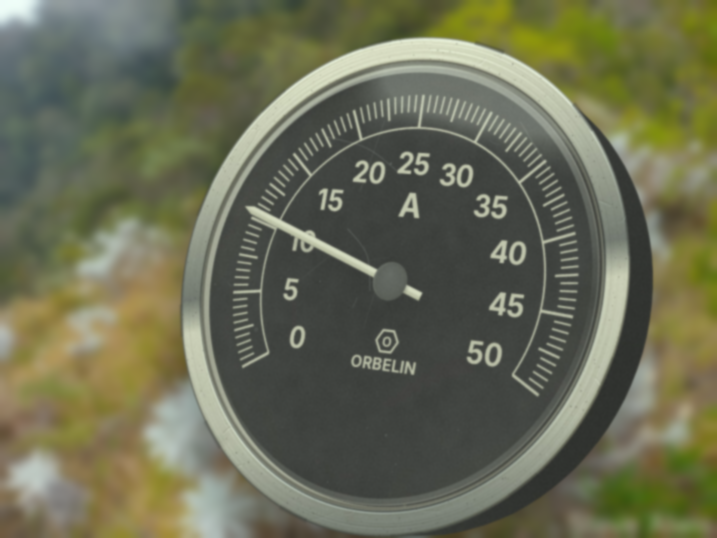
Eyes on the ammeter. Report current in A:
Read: 10.5 A
